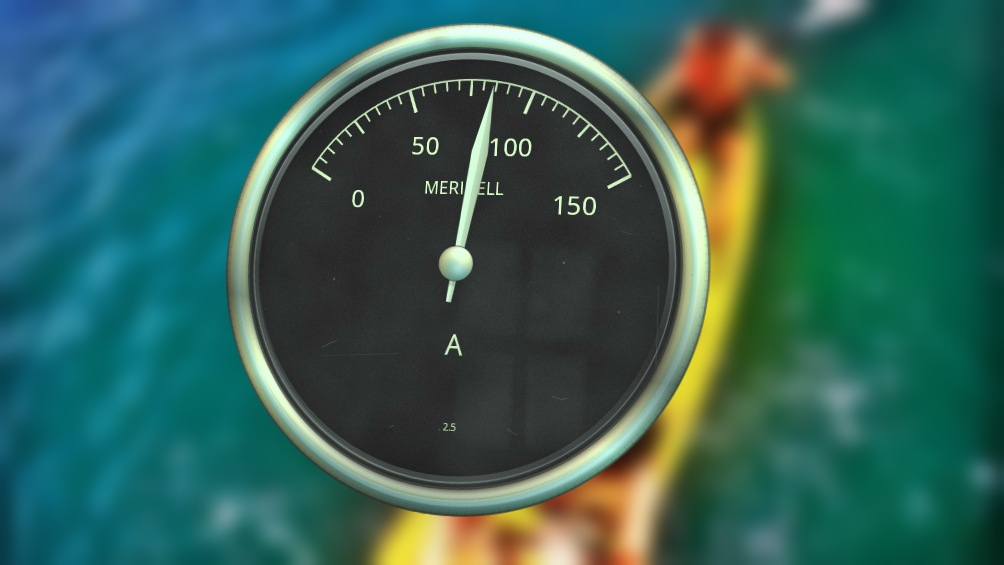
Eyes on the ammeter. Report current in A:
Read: 85 A
